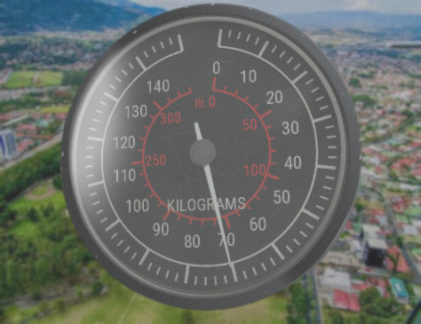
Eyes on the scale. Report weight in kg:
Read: 70 kg
